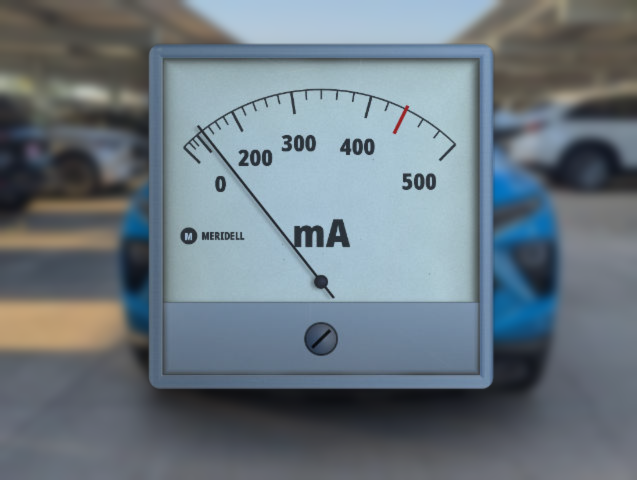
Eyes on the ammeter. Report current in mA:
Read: 120 mA
